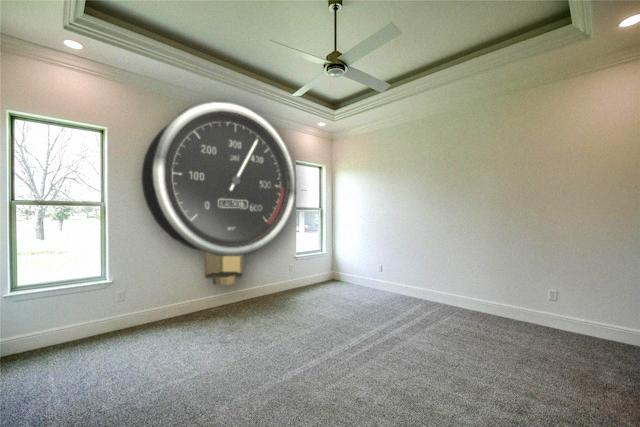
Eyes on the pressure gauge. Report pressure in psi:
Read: 360 psi
